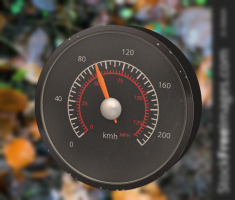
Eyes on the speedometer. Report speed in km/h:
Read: 90 km/h
